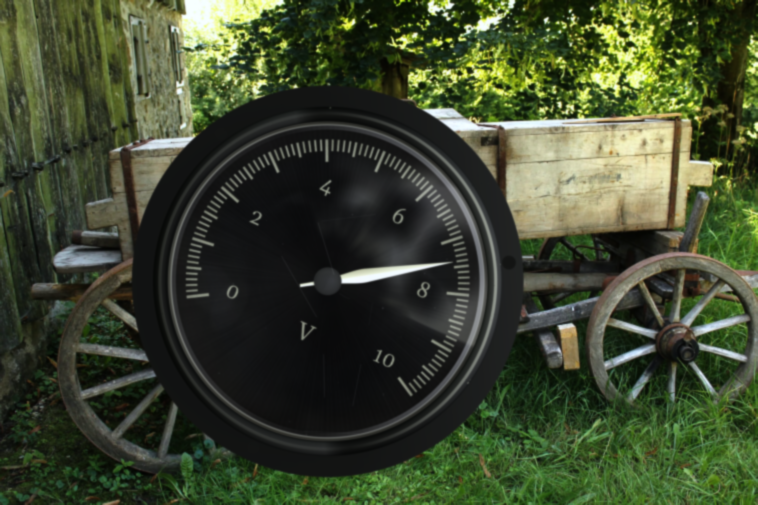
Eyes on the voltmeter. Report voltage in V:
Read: 7.4 V
